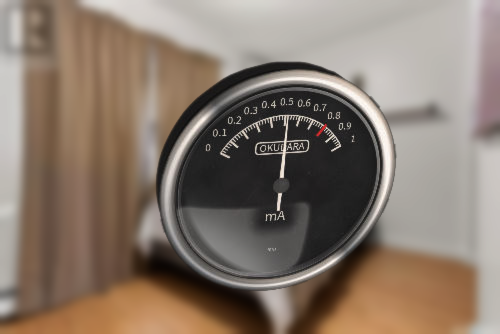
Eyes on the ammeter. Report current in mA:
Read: 0.5 mA
